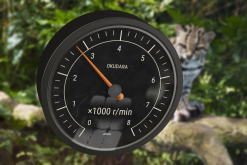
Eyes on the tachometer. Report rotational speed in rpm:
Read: 2800 rpm
